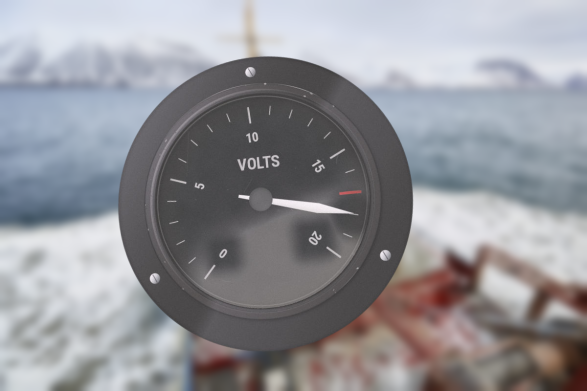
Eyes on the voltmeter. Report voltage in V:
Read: 18 V
